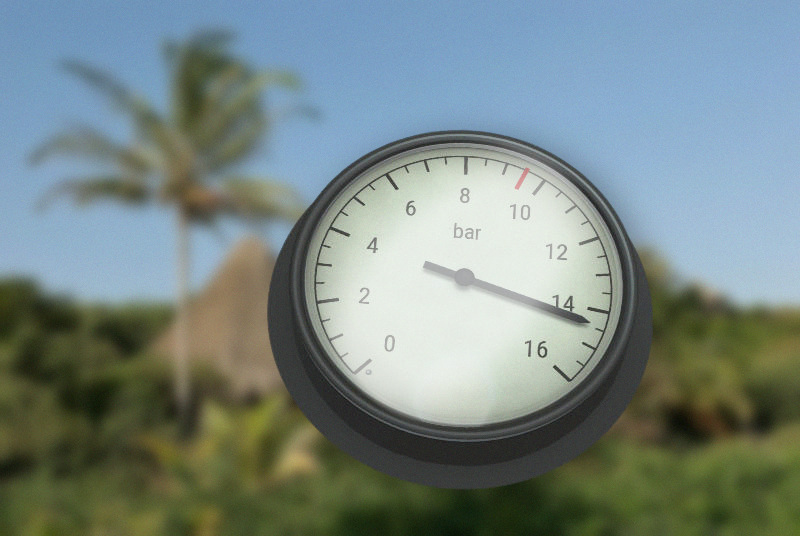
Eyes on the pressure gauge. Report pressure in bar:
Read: 14.5 bar
